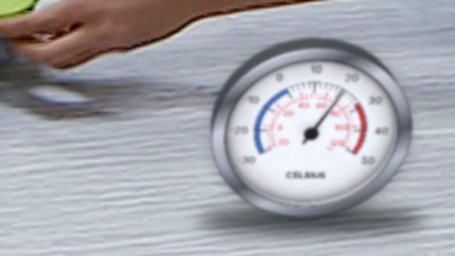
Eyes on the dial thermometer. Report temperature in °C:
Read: 20 °C
